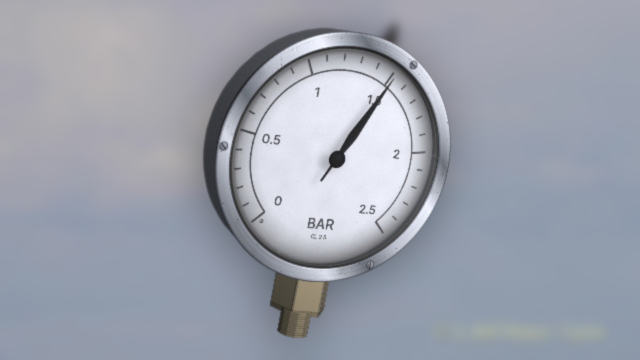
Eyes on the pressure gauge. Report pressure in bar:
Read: 1.5 bar
